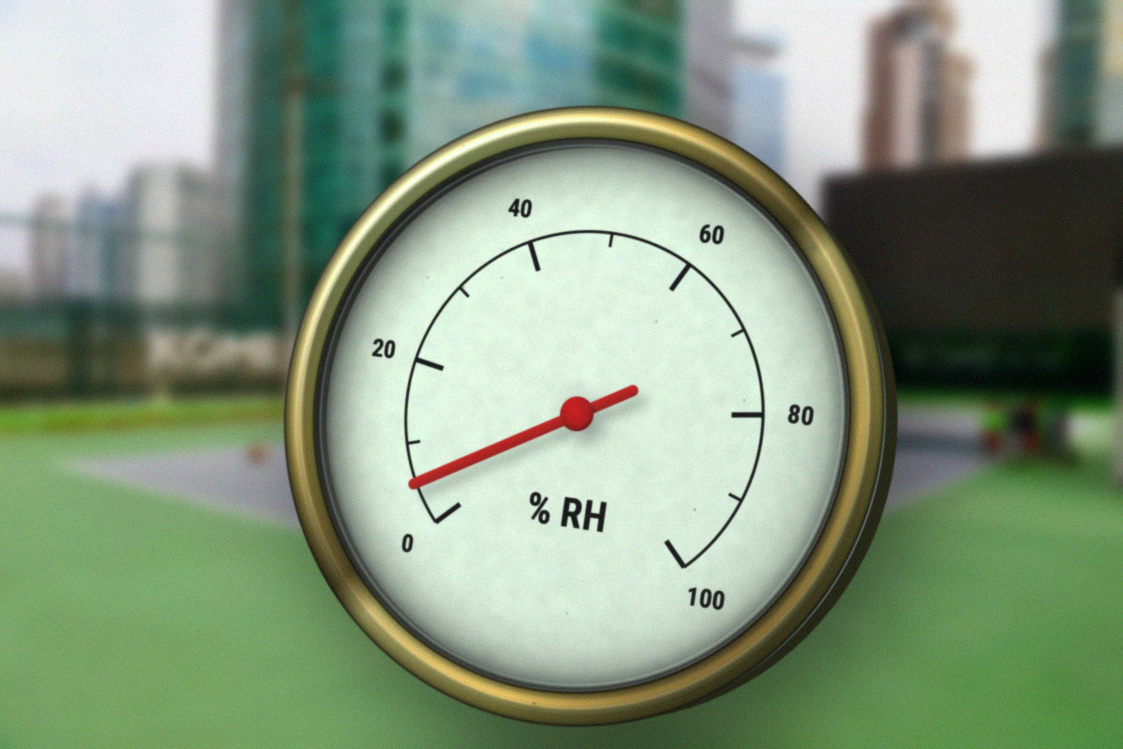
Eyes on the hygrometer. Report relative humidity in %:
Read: 5 %
